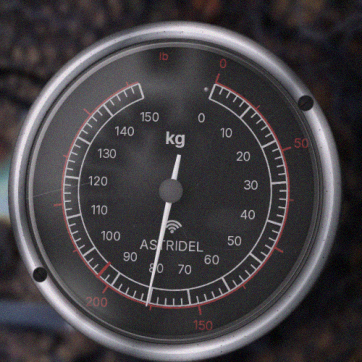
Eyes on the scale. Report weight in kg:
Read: 80 kg
